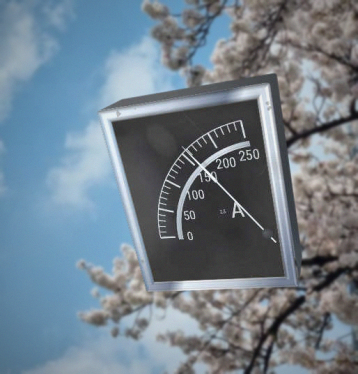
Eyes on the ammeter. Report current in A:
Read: 160 A
